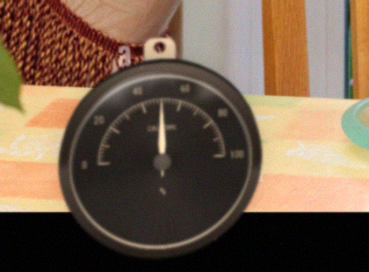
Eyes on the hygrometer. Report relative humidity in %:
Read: 50 %
